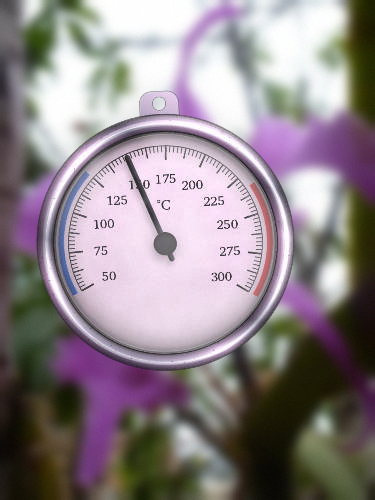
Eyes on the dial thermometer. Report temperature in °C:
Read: 150 °C
